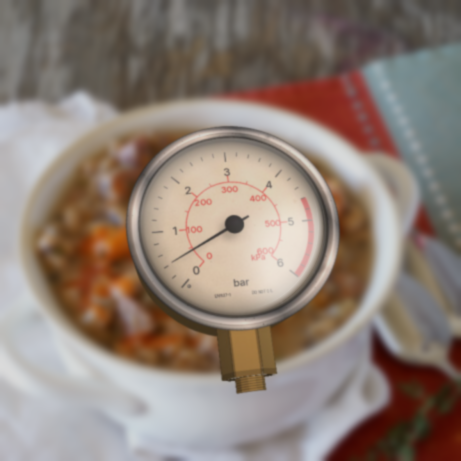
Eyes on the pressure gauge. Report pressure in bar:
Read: 0.4 bar
